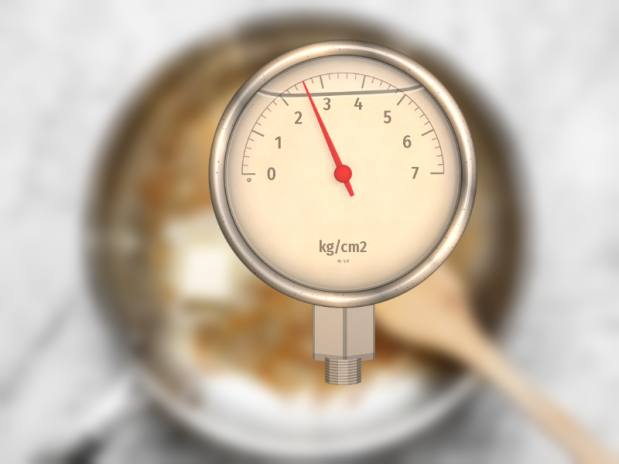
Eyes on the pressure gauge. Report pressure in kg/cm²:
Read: 2.6 kg/cm²
